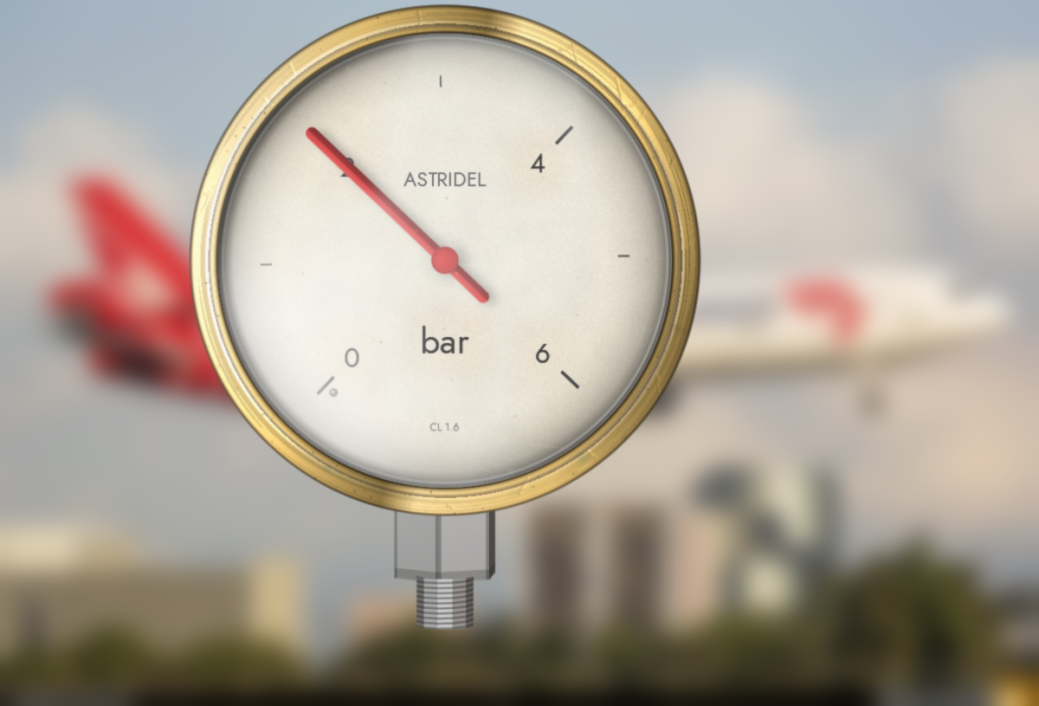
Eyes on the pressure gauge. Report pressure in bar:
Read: 2 bar
